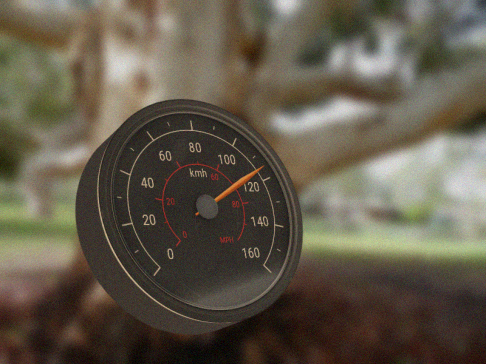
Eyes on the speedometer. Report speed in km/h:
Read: 115 km/h
